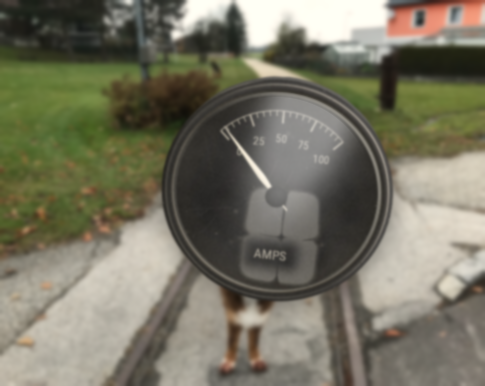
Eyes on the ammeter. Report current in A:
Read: 5 A
